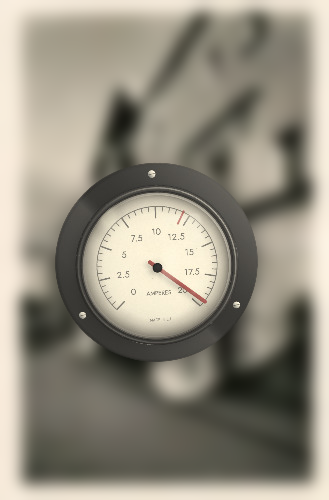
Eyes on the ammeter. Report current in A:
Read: 19.5 A
